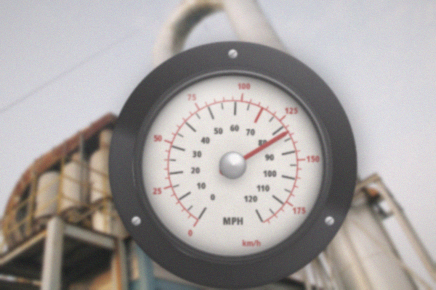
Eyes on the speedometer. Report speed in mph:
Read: 82.5 mph
